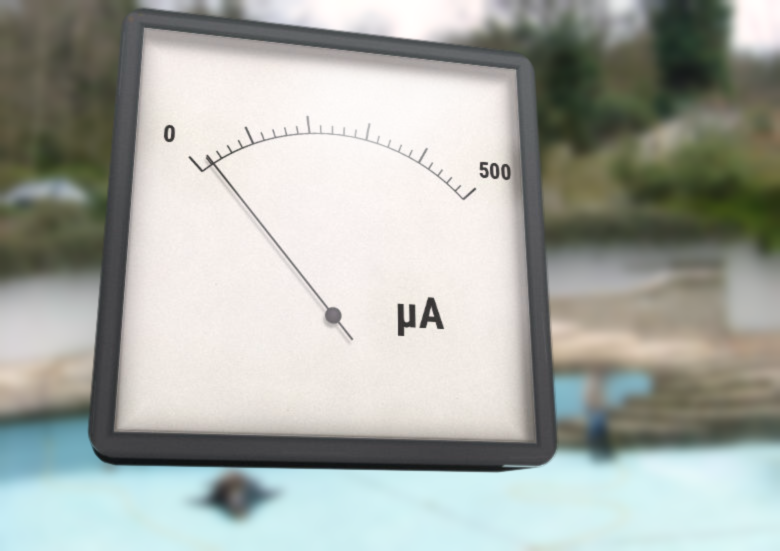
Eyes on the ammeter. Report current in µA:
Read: 20 µA
